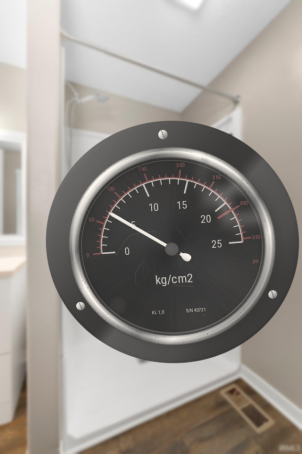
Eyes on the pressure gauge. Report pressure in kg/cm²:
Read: 5 kg/cm²
